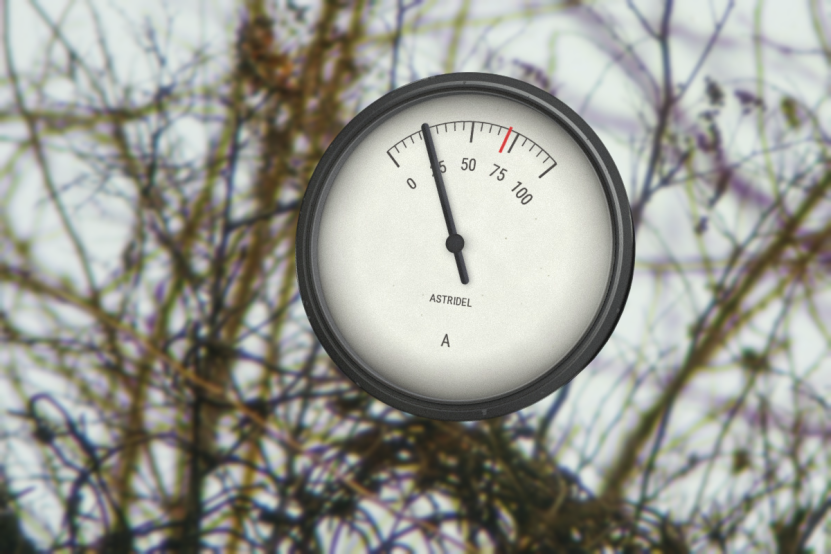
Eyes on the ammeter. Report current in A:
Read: 25 A
